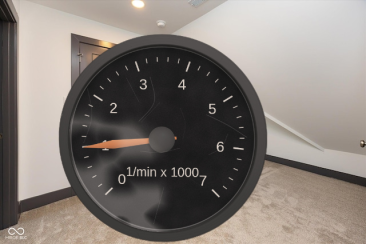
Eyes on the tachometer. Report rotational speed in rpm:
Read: 1000 rpm
